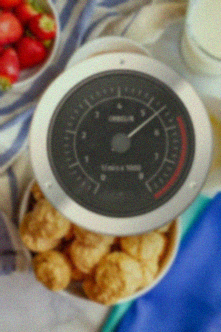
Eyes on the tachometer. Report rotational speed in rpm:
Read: 5400 rpm
